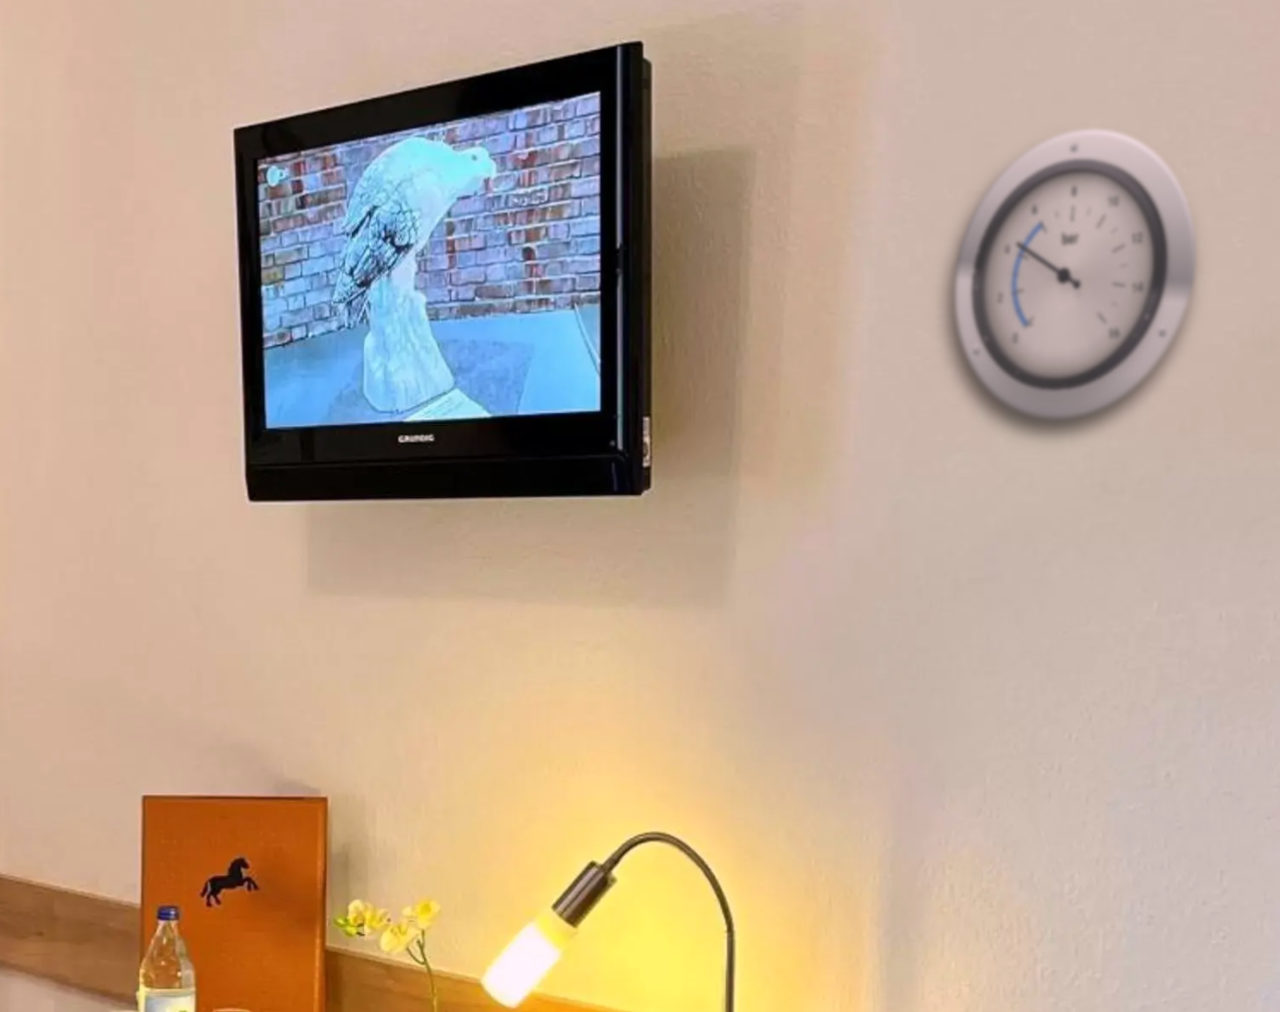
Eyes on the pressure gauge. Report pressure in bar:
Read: 4.5 bar
